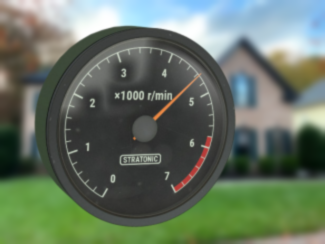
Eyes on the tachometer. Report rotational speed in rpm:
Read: 4600 rpm
